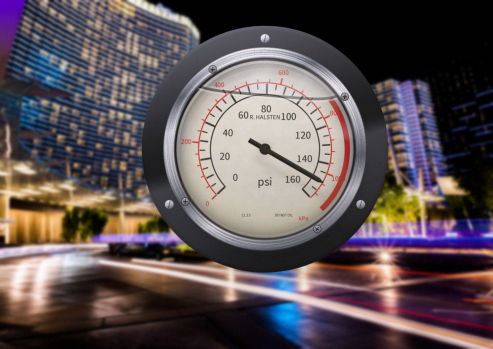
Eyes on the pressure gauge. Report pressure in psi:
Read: 150 psi
